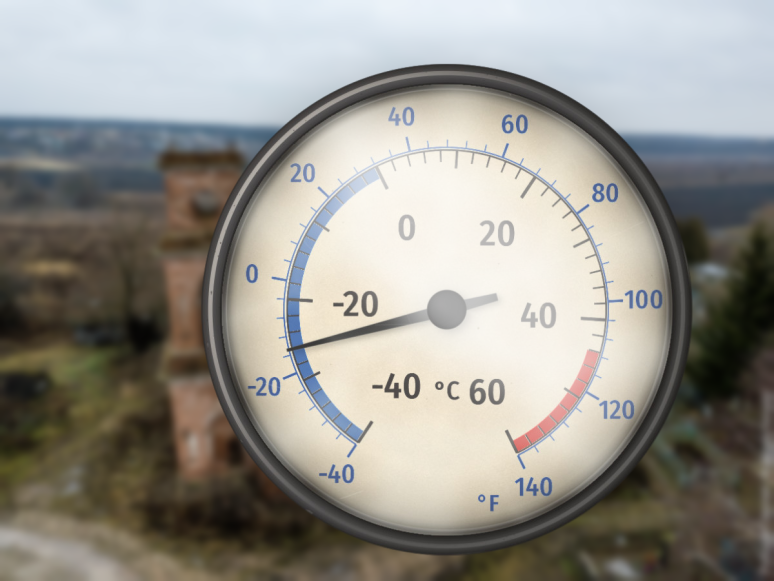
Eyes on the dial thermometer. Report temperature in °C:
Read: -26 °C
